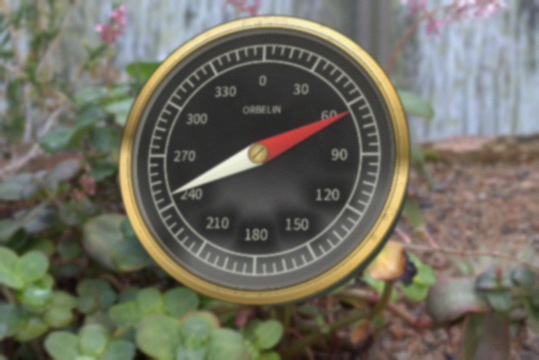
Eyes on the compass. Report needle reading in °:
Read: 65 °
